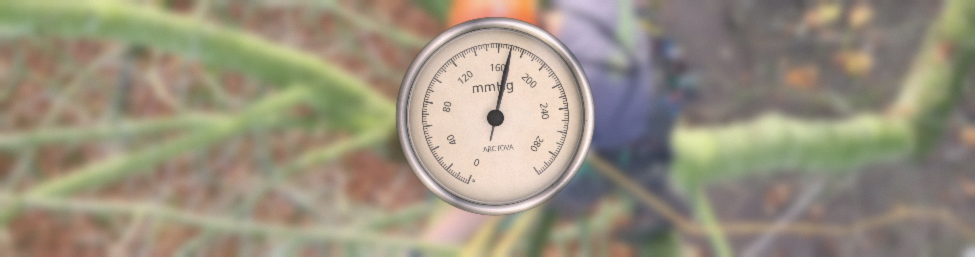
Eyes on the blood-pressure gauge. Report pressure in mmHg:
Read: 170 mmHg
